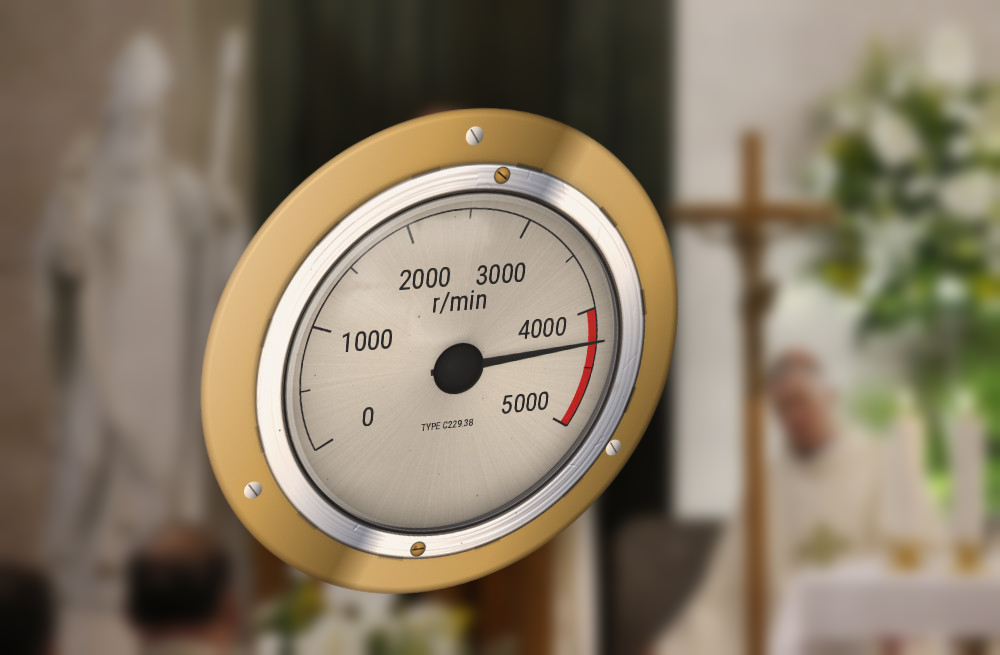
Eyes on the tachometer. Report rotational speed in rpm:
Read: 4250 rpm
